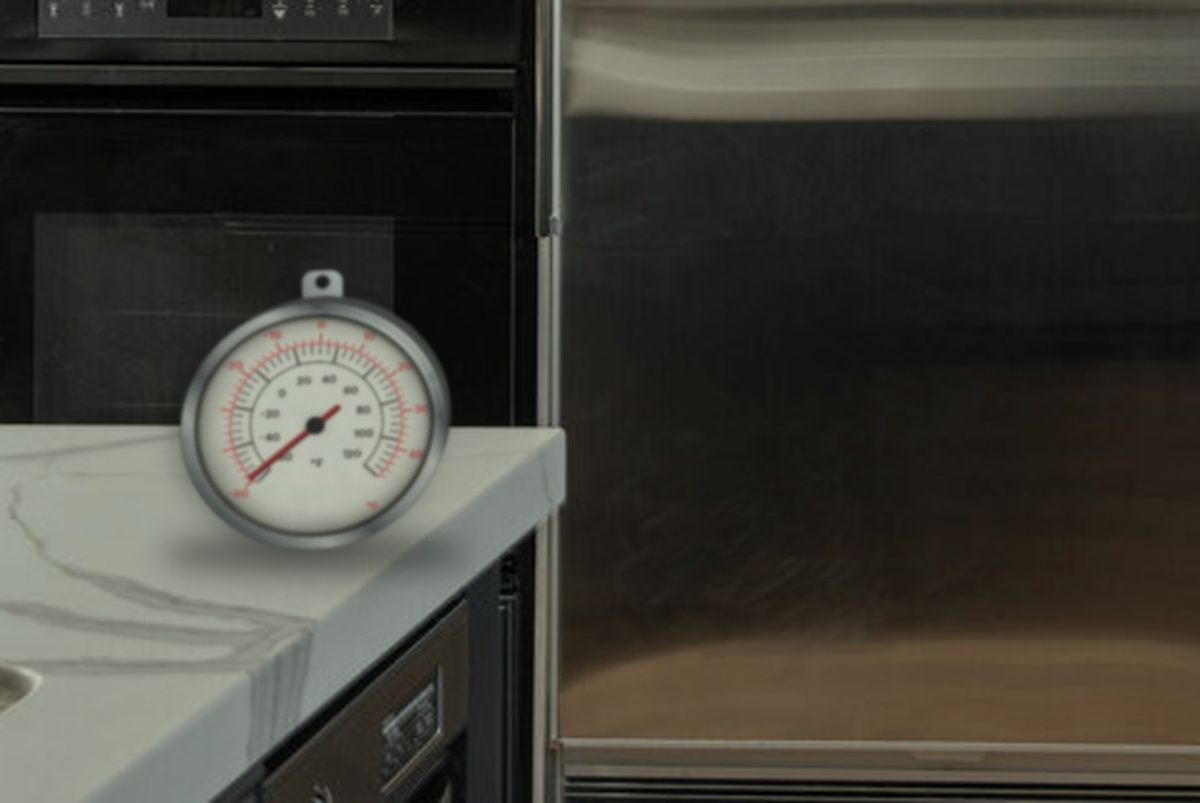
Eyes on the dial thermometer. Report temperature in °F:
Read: -56 °F
